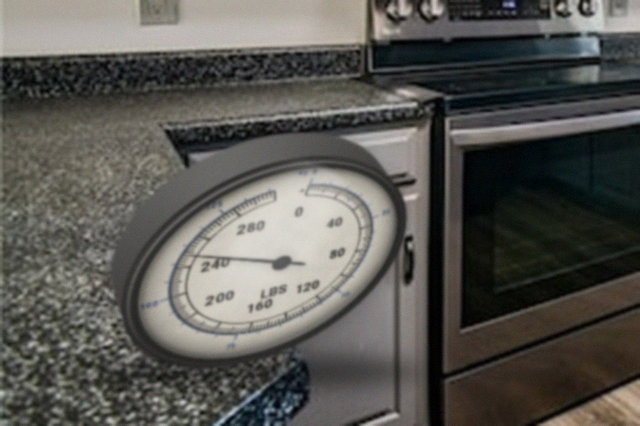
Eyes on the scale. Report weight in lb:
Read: 250 lb
